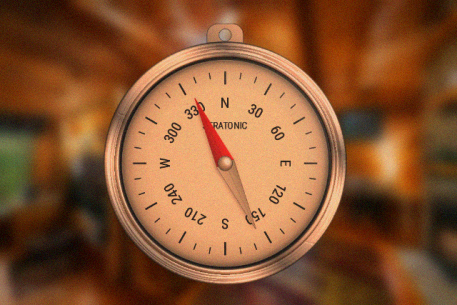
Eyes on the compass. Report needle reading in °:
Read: 335 °
